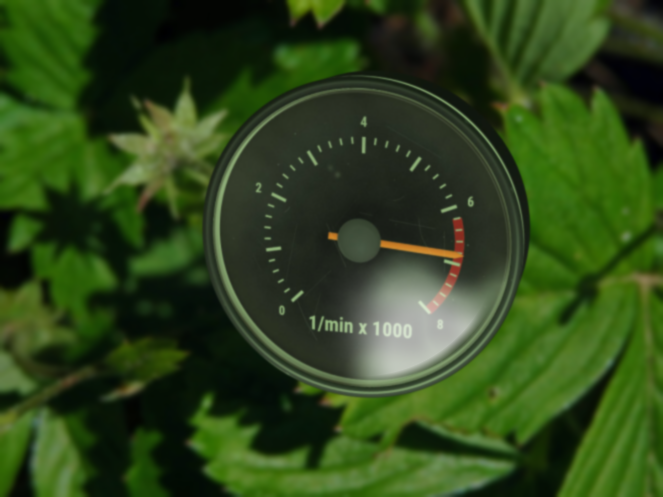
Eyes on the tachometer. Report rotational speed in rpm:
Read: 6800 rpm
